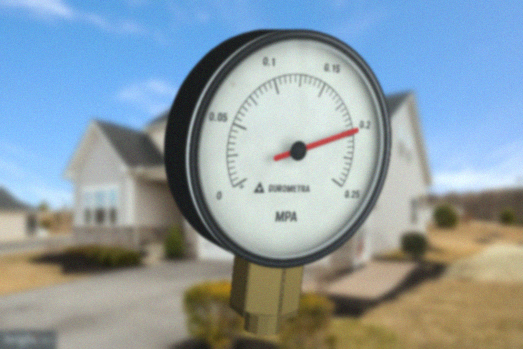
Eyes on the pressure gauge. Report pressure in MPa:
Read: 0.2 MPa
